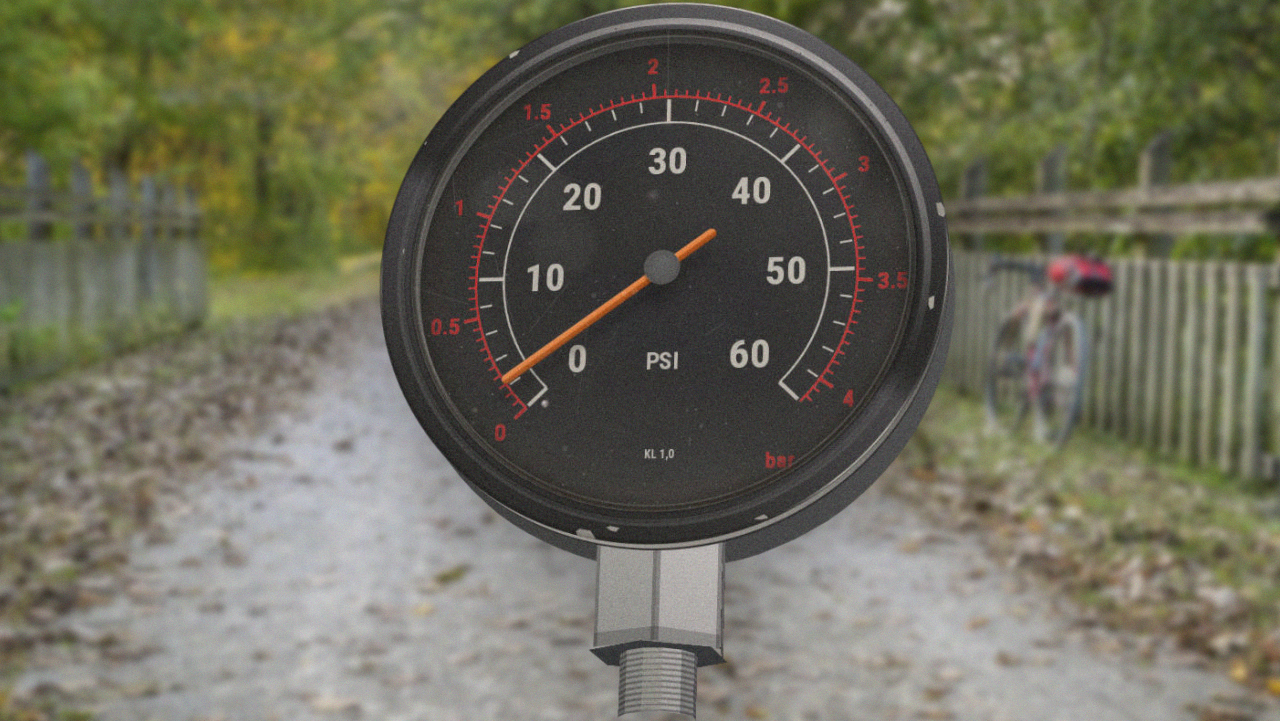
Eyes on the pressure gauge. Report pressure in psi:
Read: 2 psi
